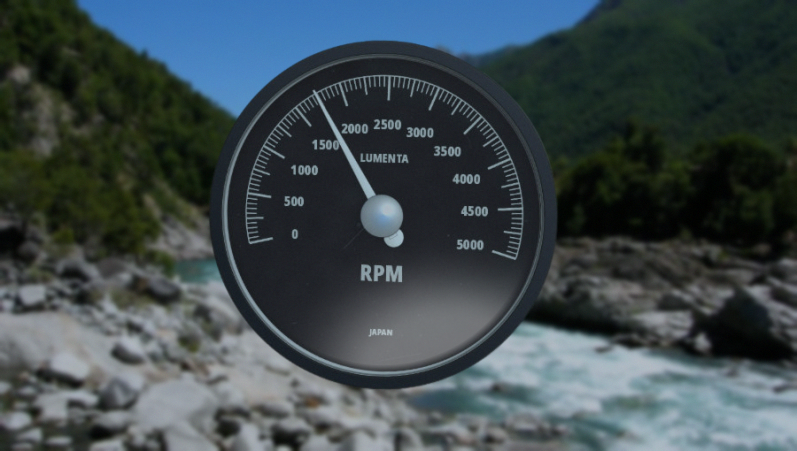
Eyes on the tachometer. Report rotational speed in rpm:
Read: 1750 rpm
